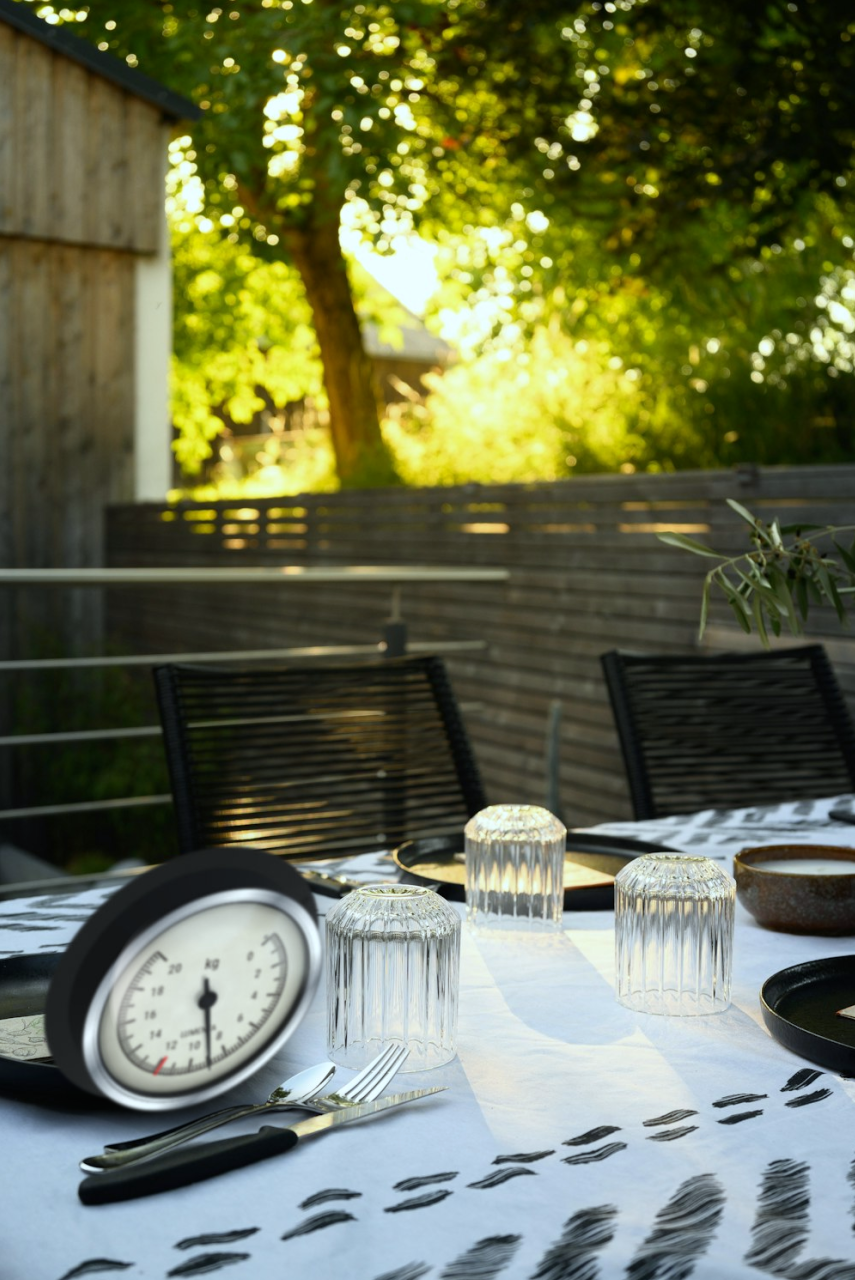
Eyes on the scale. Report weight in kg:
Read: 9 kg
